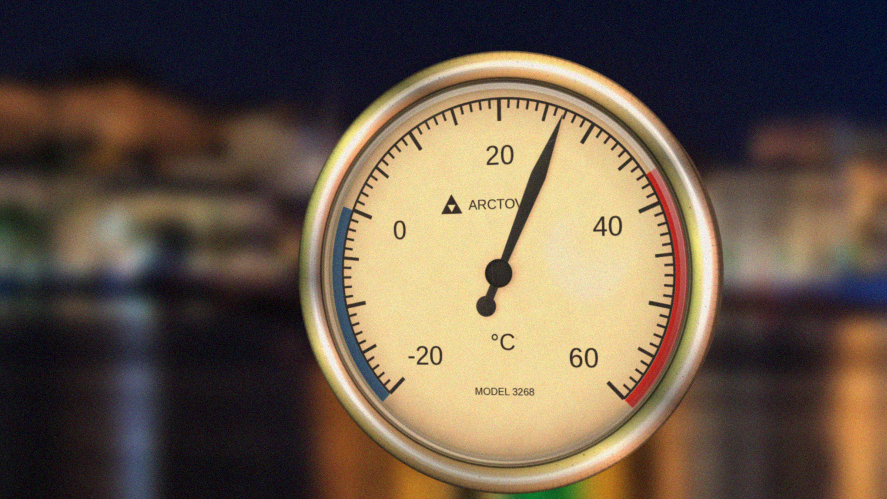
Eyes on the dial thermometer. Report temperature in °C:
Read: 27 °C
